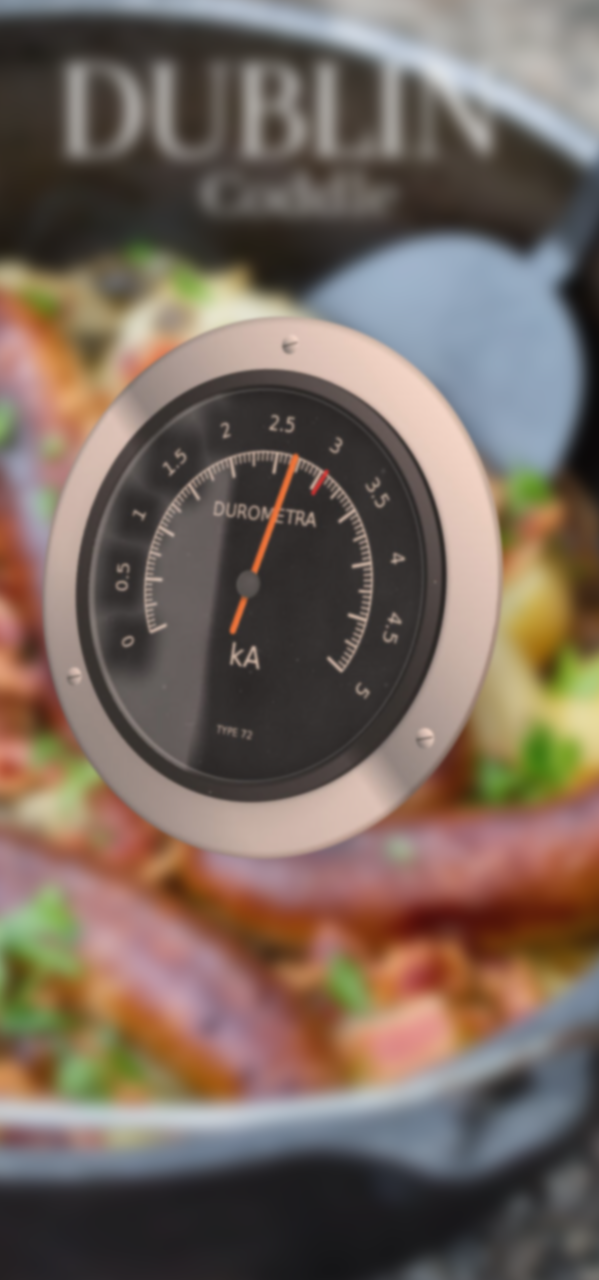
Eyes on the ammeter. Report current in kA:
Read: 2.75 kA
